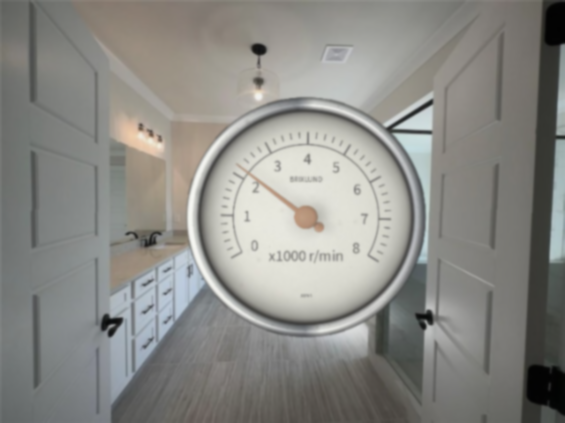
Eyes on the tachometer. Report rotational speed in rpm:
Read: 2200 rpm
